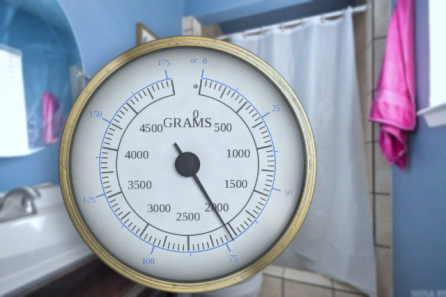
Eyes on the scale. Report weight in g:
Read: 2050 g
